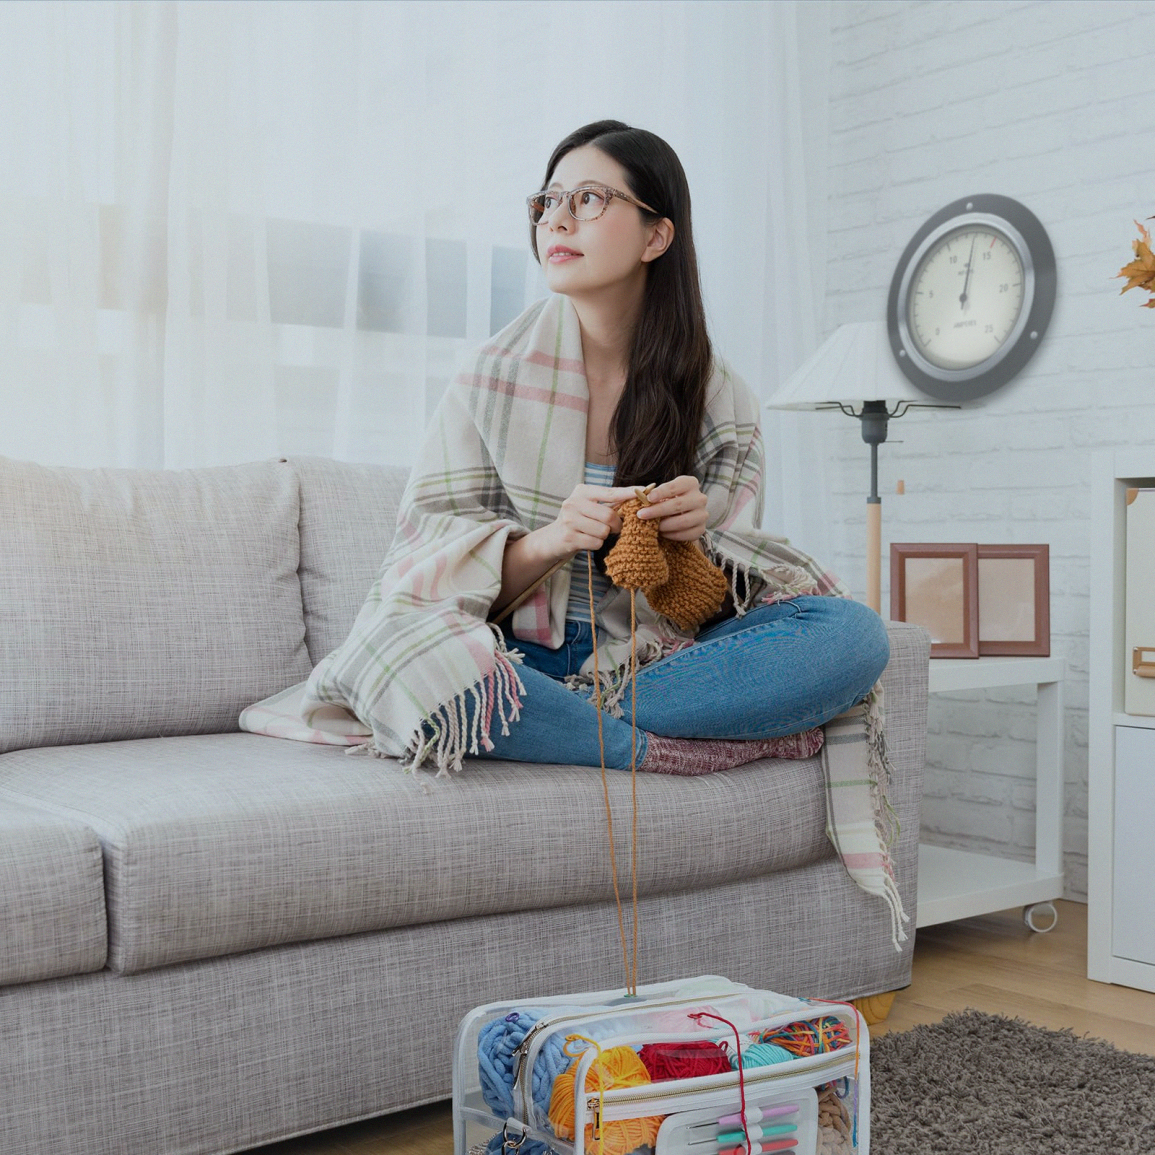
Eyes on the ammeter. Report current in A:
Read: 13 A
